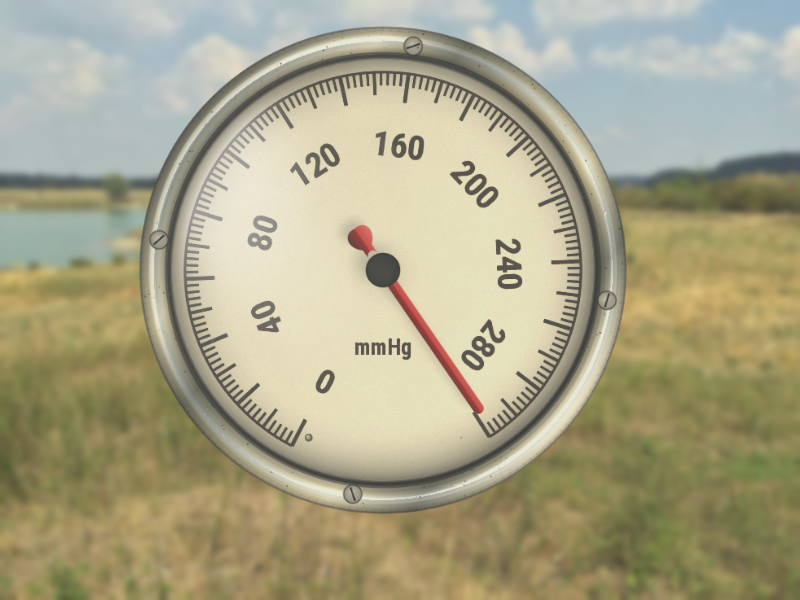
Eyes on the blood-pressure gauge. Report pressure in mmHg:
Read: 298 mmHg
